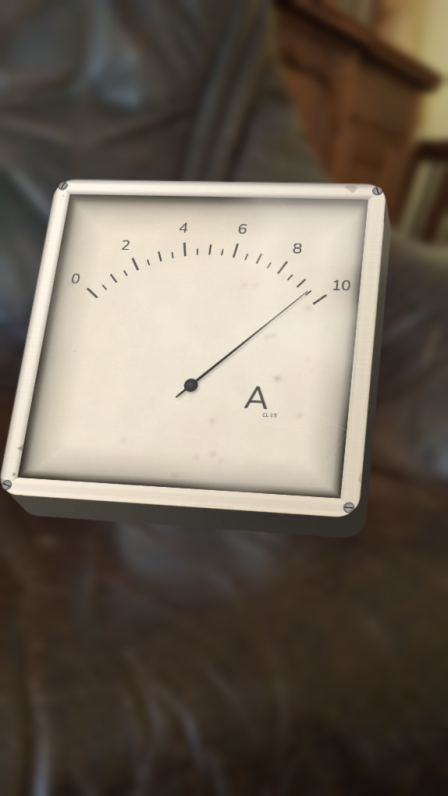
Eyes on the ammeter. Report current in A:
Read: 9.5 A
